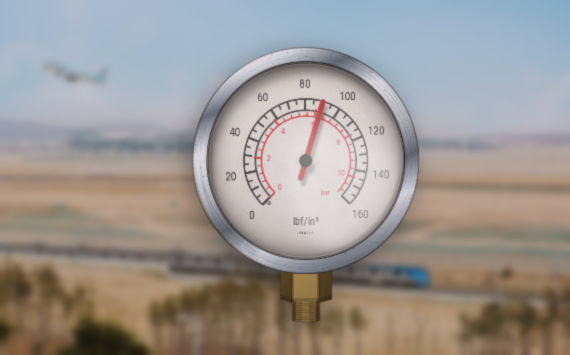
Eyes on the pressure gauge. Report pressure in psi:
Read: 90 psi
